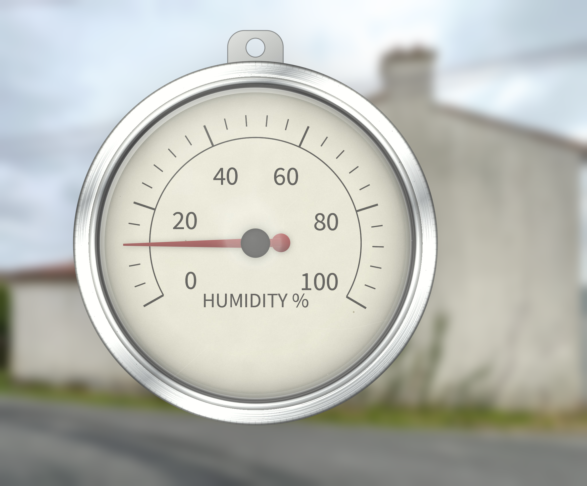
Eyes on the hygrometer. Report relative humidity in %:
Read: 12 %
